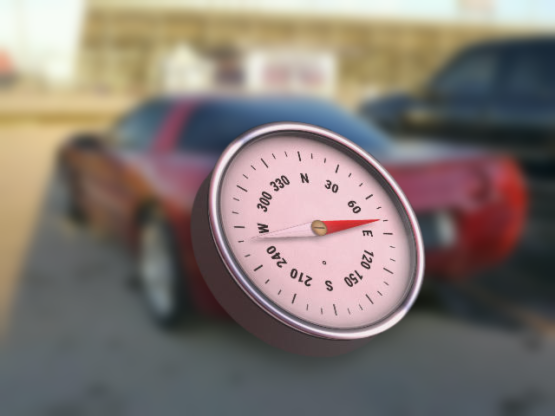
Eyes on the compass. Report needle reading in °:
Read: 80 °
